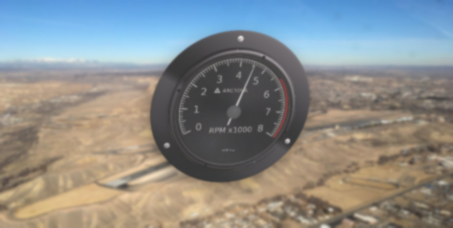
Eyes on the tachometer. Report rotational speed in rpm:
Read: 4500 rpm
